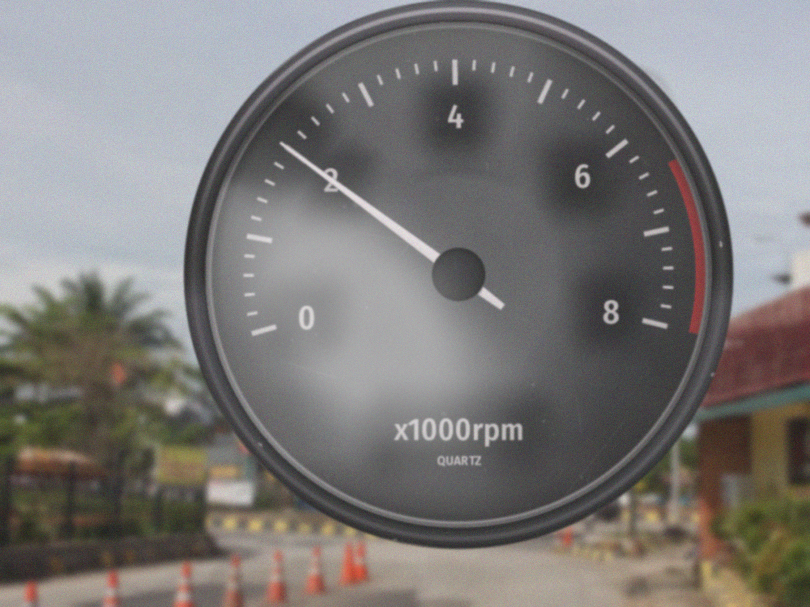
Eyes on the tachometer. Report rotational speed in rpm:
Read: 2000 rpm
